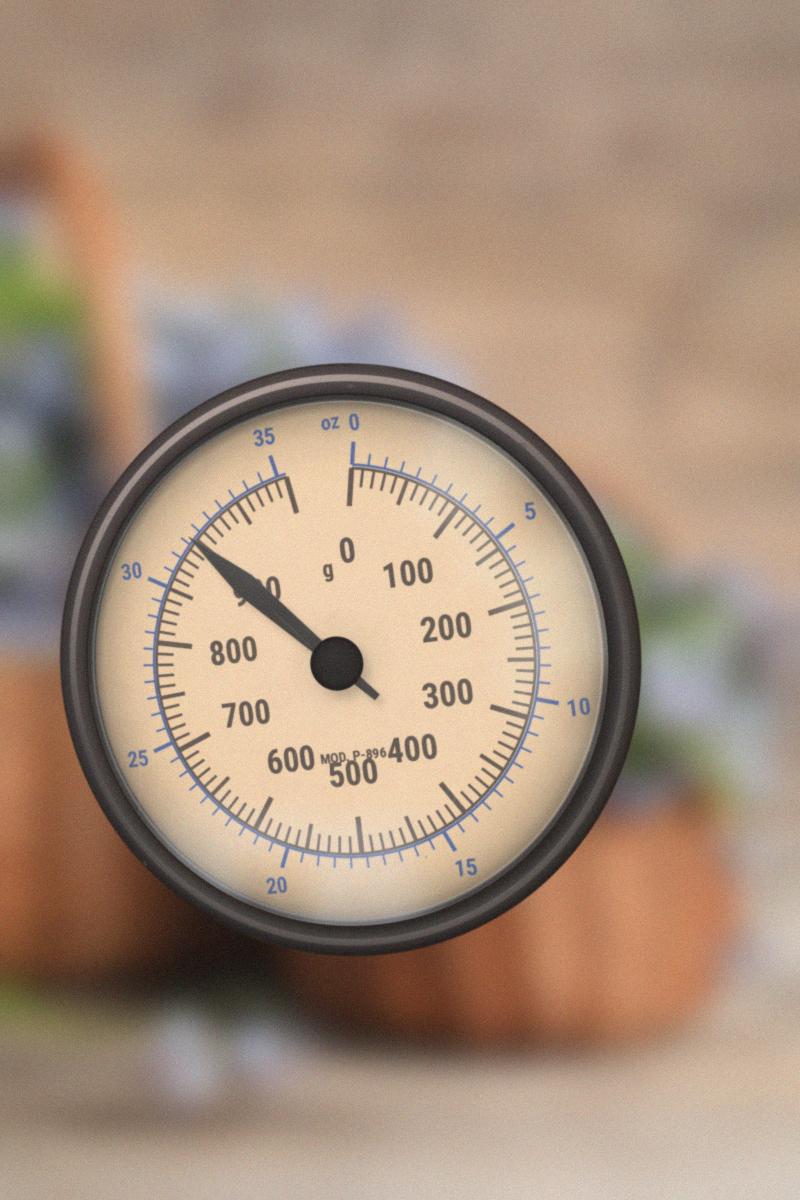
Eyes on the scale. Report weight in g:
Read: 900 g
